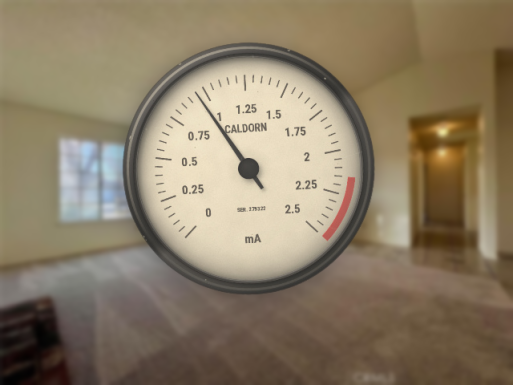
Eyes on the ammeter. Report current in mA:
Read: 0.95 mA
